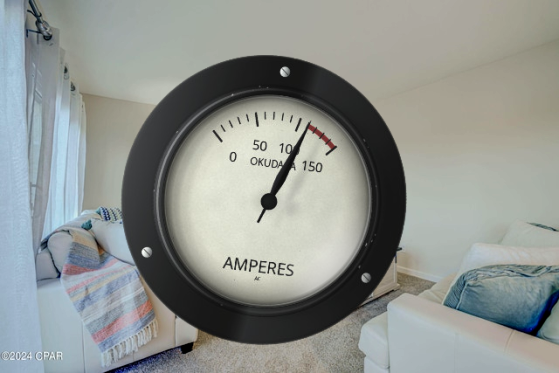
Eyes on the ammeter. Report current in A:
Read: 110 A
